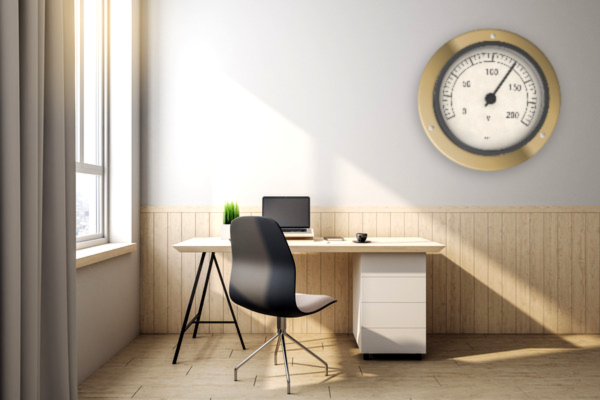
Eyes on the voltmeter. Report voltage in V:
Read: 125 V
